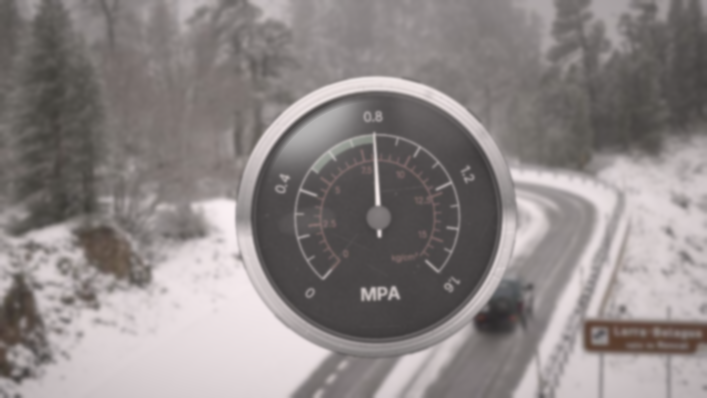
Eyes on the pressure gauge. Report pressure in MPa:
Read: 0.8 MPa
